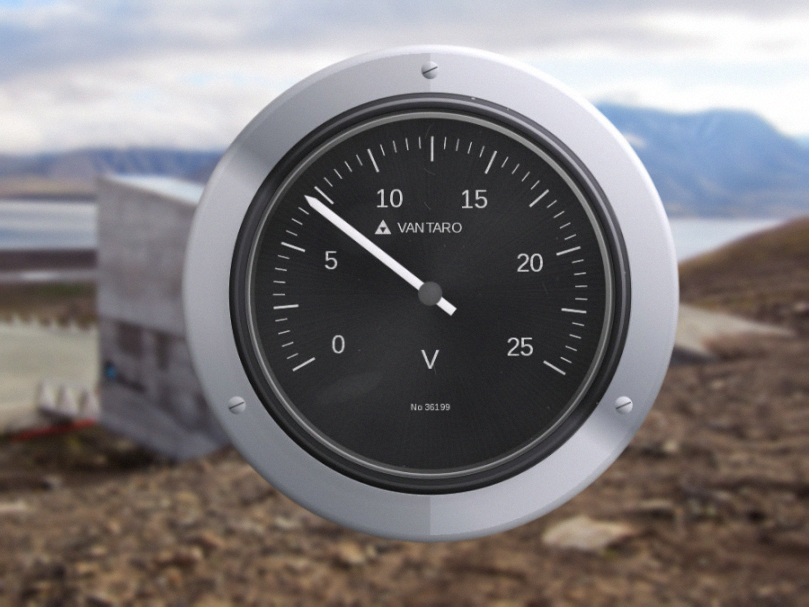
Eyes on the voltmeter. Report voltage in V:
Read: 7 V
